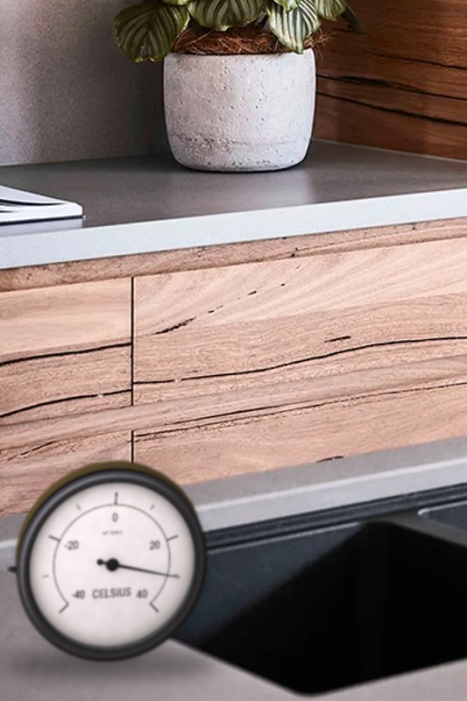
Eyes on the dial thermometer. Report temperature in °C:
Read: 30 °C
